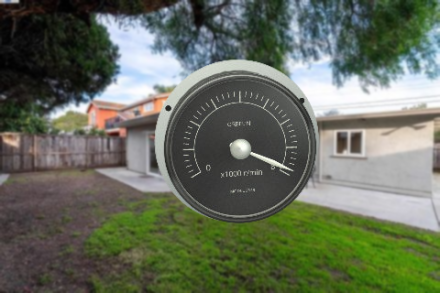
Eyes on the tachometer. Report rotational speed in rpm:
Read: 7800 rpm
